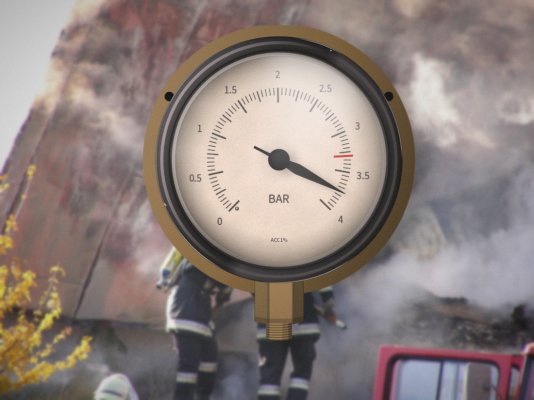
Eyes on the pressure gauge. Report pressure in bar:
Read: 3.75 bar
